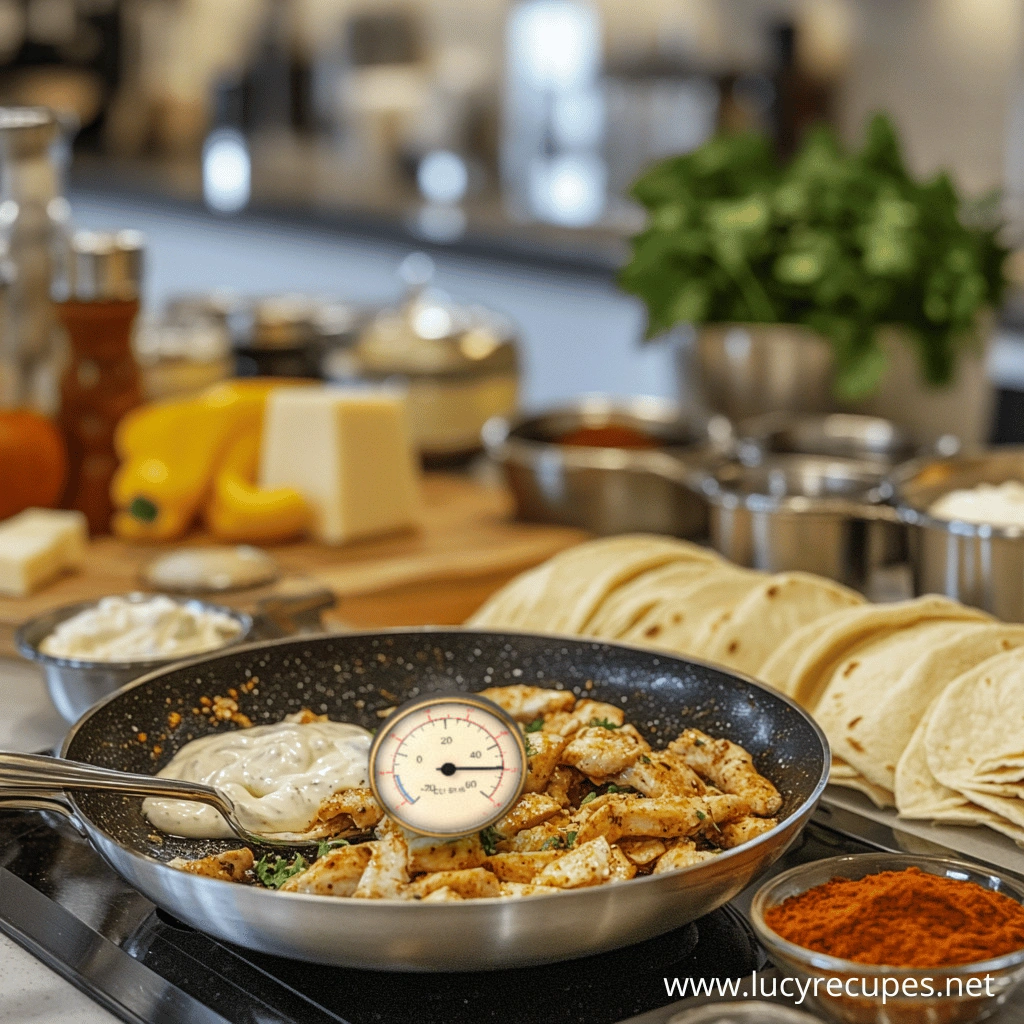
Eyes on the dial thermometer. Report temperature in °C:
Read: 48 °C
